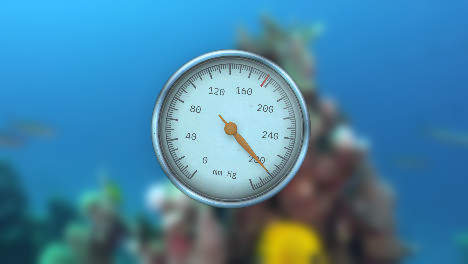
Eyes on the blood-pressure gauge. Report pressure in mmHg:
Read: 280 mmHg
